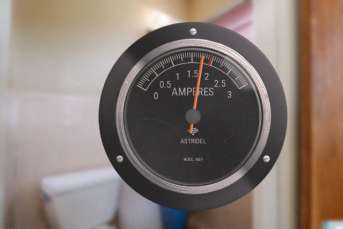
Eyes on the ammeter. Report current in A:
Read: 1.75 A
